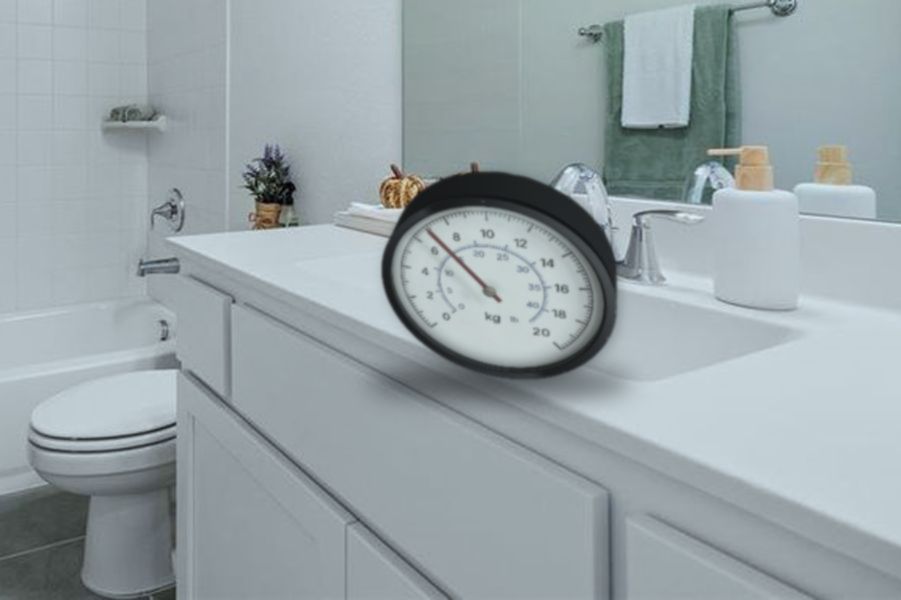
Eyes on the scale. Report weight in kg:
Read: 7 kg
